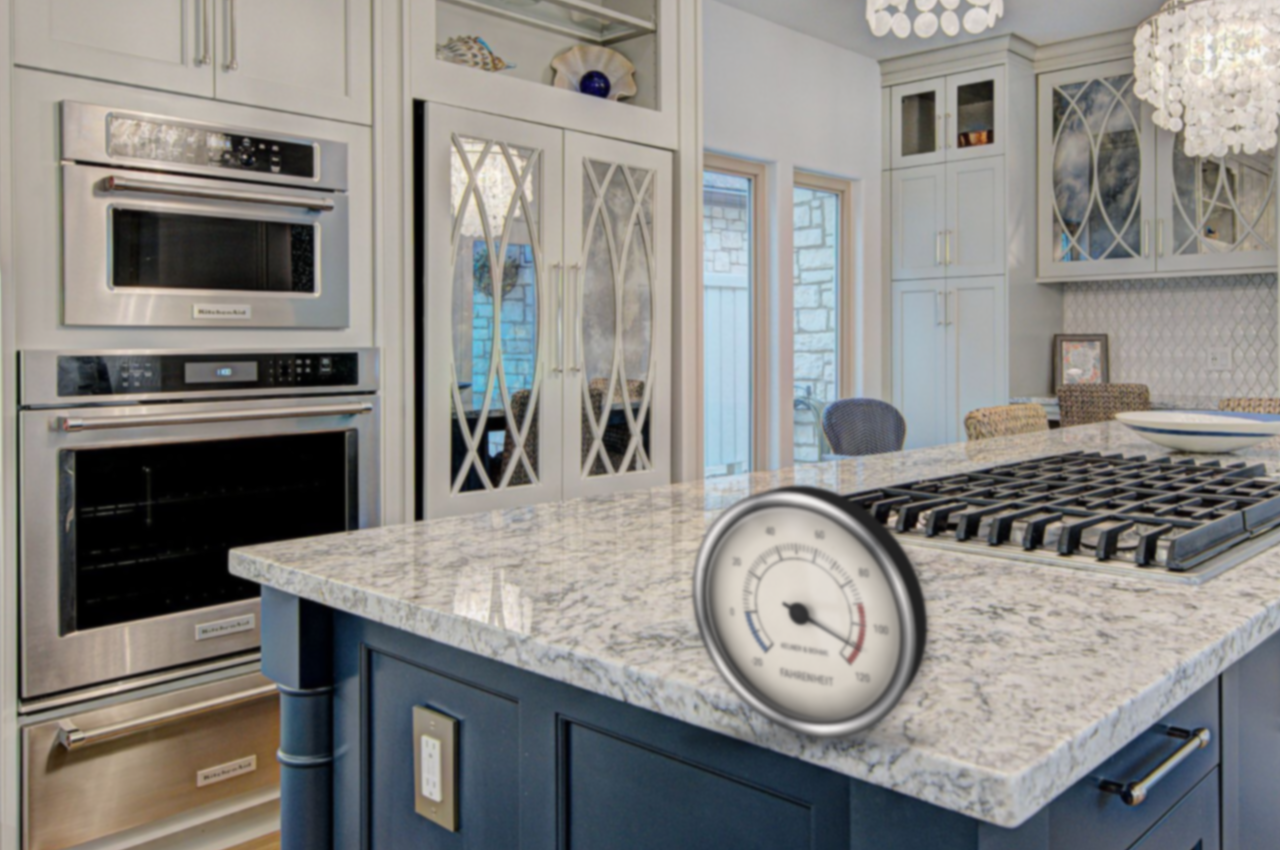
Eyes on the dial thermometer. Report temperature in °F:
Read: 110 °F
